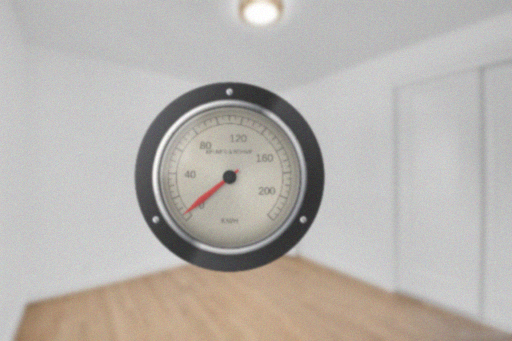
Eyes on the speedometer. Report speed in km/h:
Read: 5 km/h
